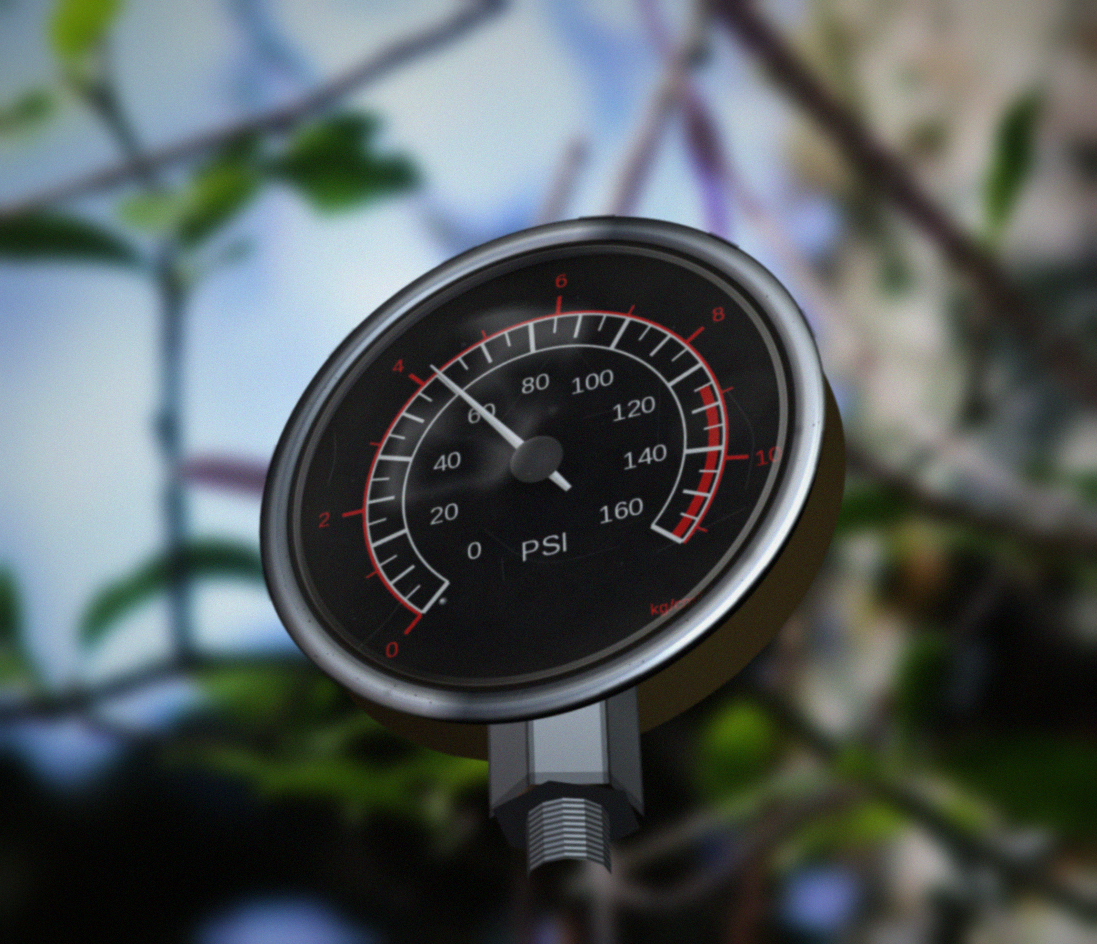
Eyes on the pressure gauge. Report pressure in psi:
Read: 60 psi
